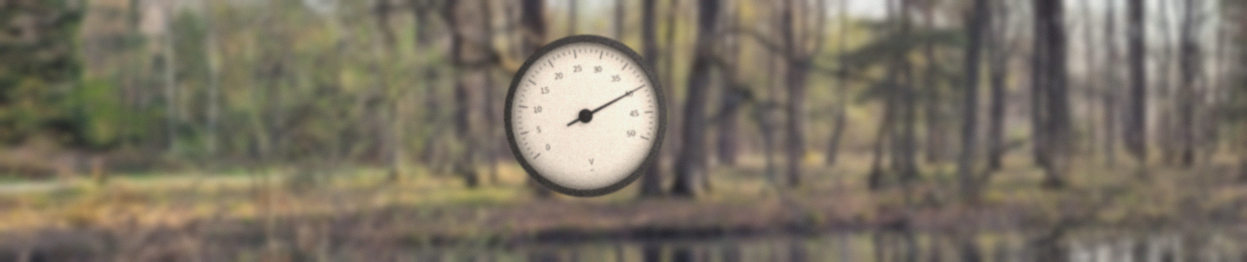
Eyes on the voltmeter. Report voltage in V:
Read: 40 V
